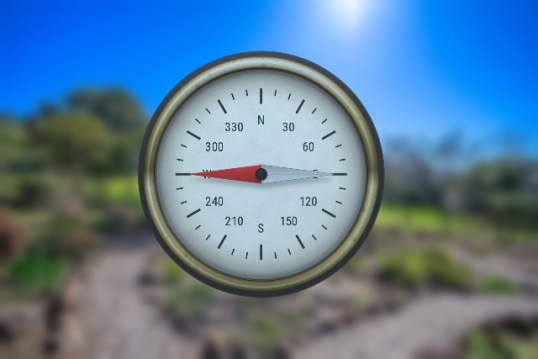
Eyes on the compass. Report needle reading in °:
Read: 270 °
